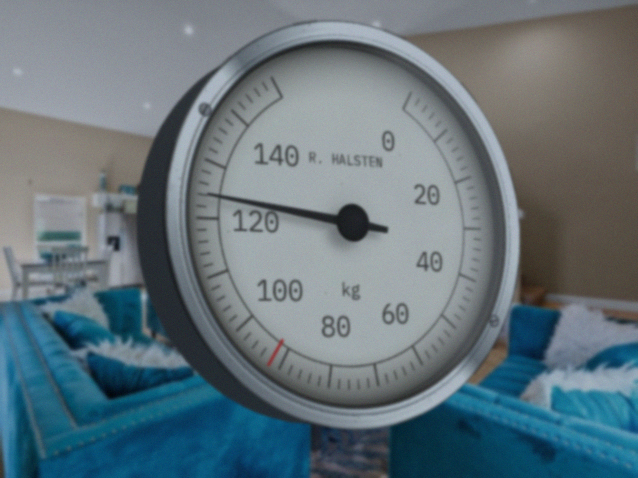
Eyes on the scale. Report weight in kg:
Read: 124 kg
